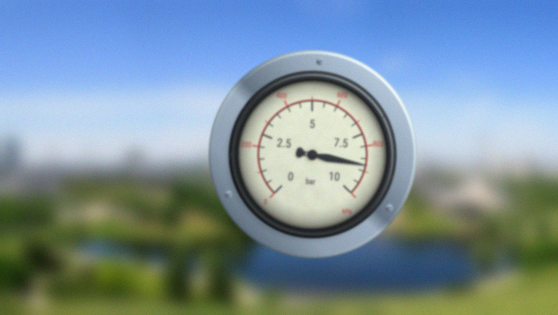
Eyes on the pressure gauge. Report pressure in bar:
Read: 8.75 bar
